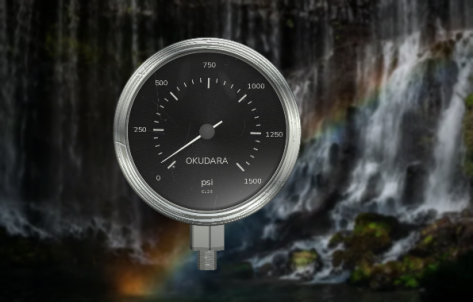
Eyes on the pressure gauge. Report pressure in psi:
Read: 50 psi
